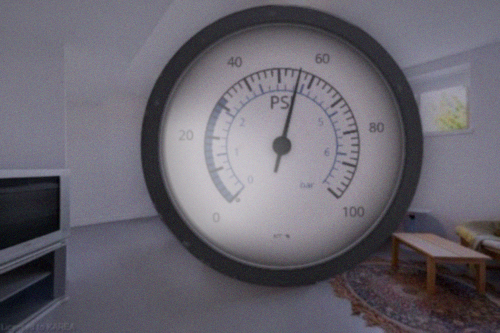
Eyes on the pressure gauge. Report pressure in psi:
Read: 56 psi
